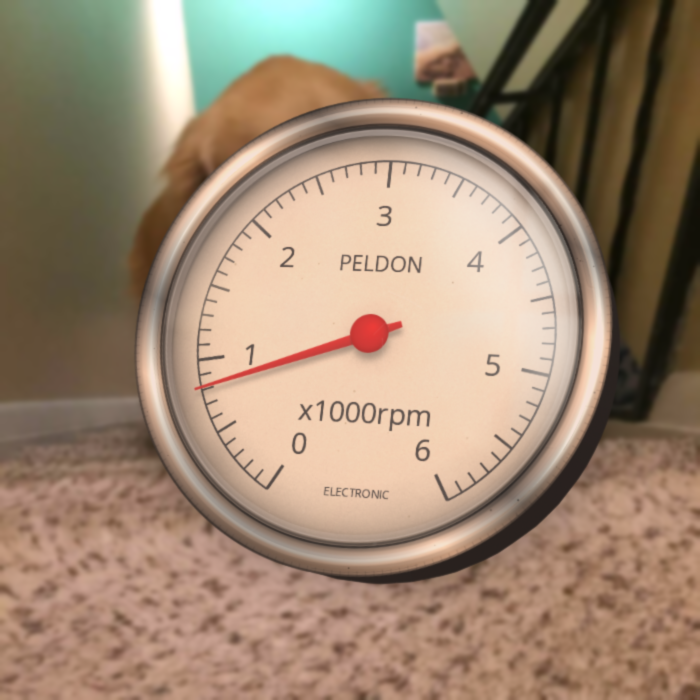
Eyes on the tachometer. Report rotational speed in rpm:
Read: 800 rpm
